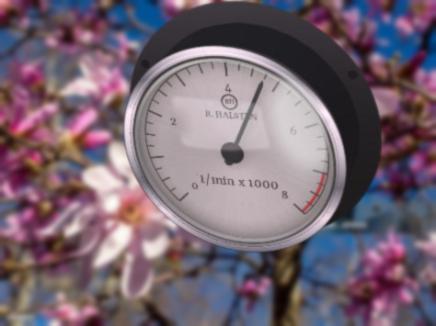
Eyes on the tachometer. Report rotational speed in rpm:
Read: 4750 rpm
